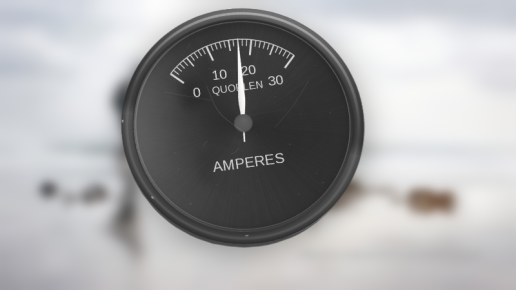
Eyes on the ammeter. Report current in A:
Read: 17 A
